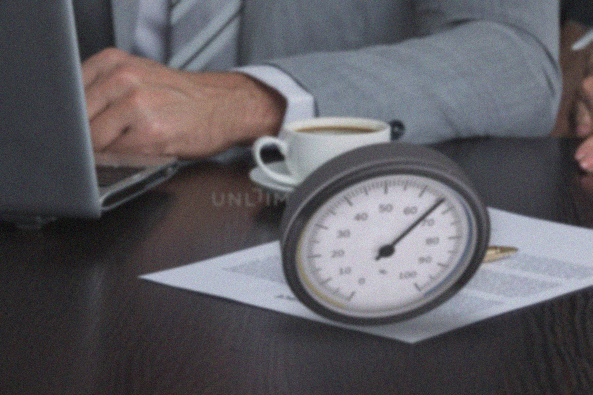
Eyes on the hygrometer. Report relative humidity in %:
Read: 65 %
